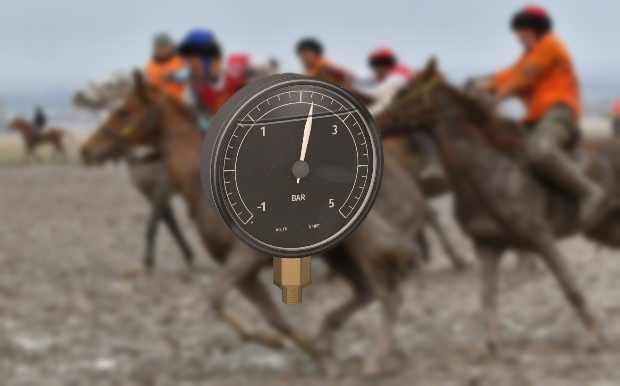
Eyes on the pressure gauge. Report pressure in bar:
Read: 2.2 bar
